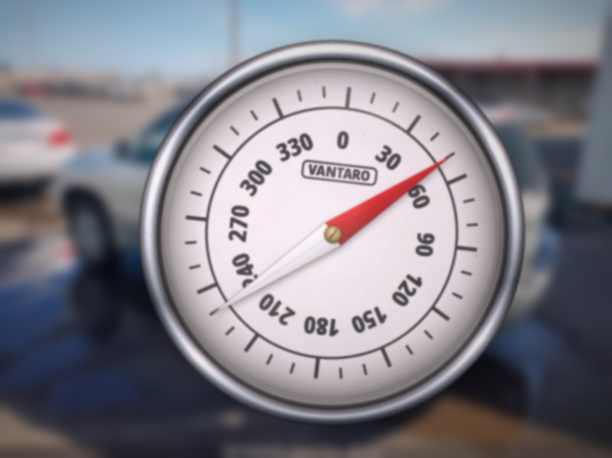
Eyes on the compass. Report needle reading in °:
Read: 50 °
